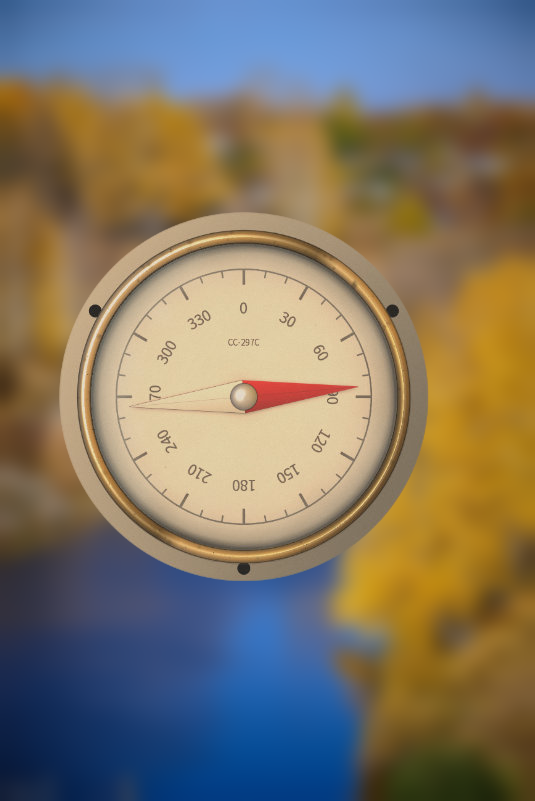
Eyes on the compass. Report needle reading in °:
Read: 85 °
